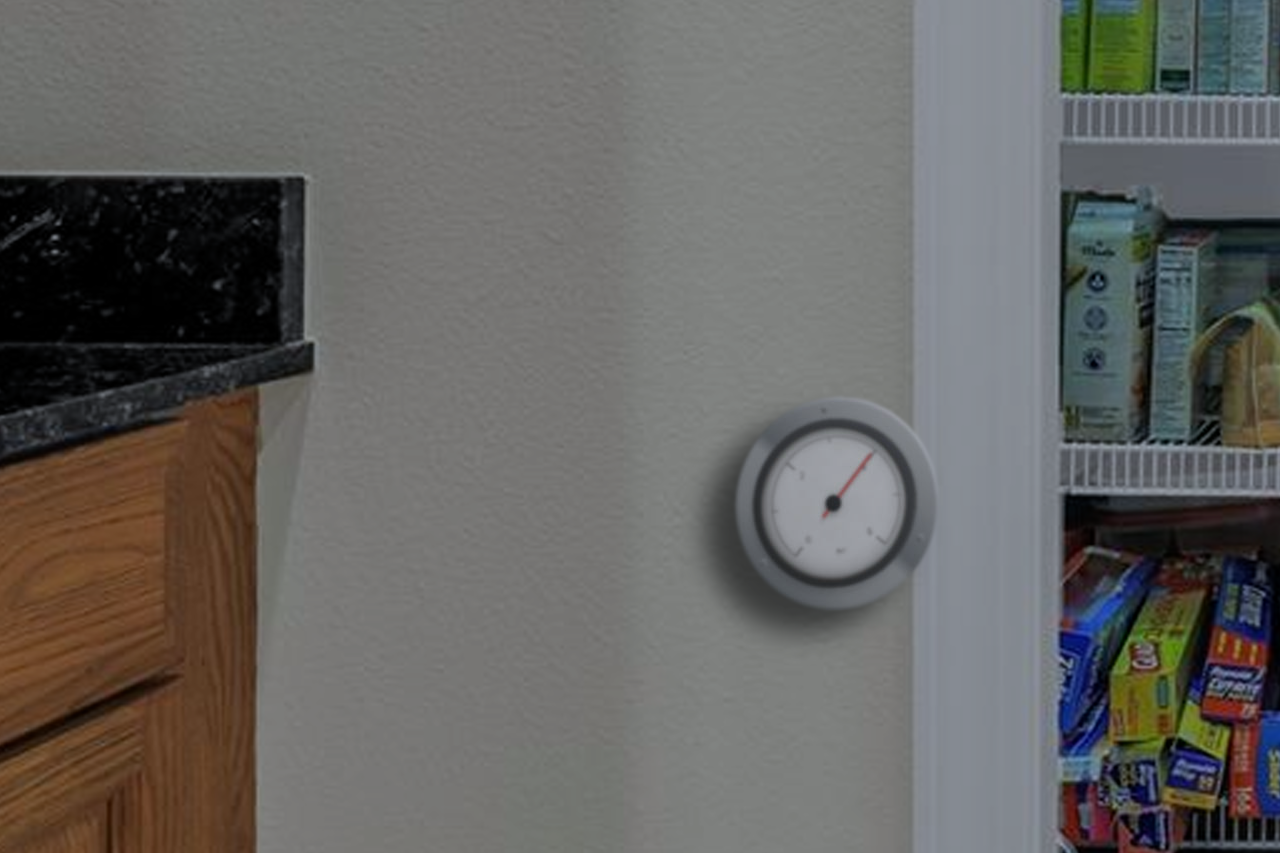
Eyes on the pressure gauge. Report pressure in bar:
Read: 4 bar
